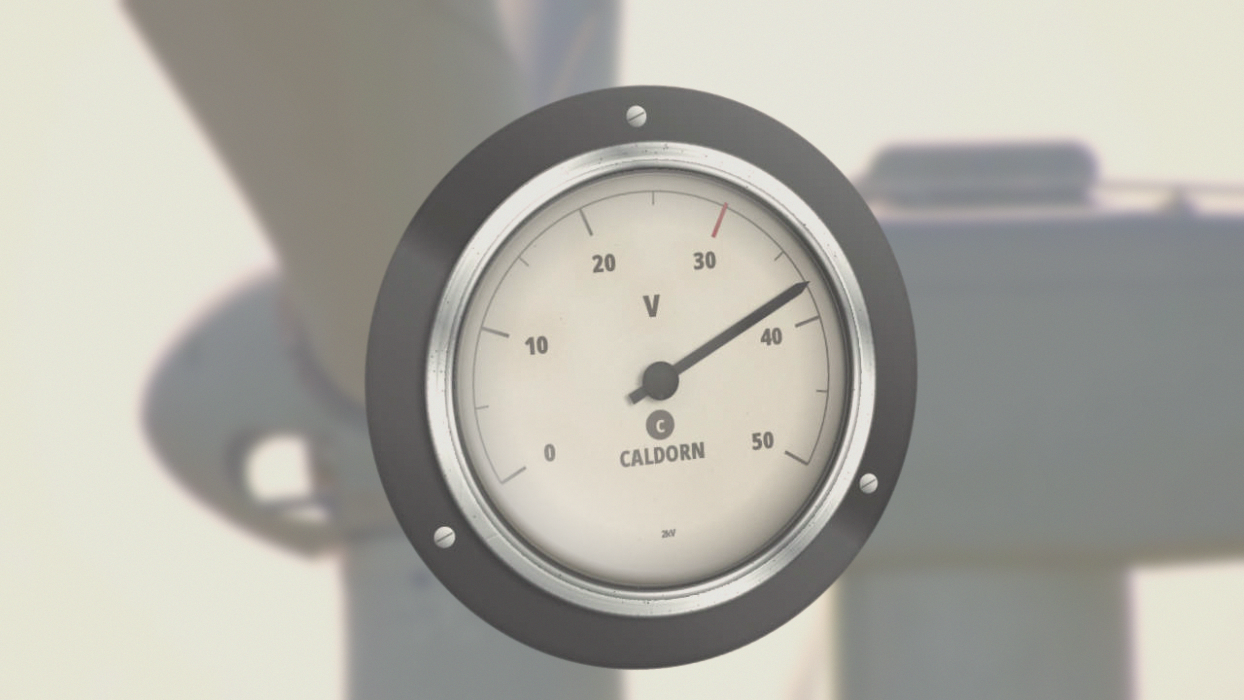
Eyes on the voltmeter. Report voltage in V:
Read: 37.5 V
